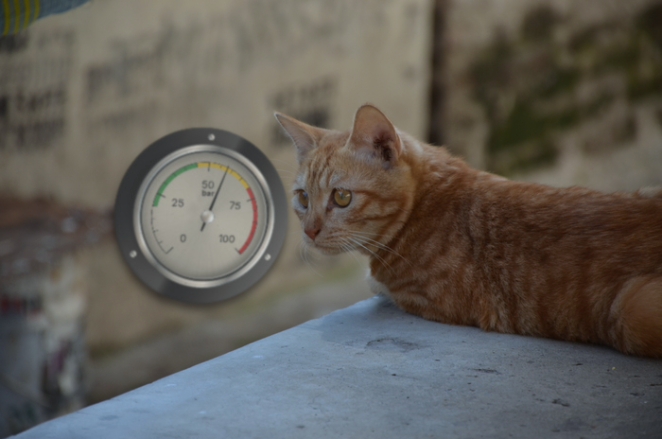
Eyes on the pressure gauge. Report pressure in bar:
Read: 57.5 bar
